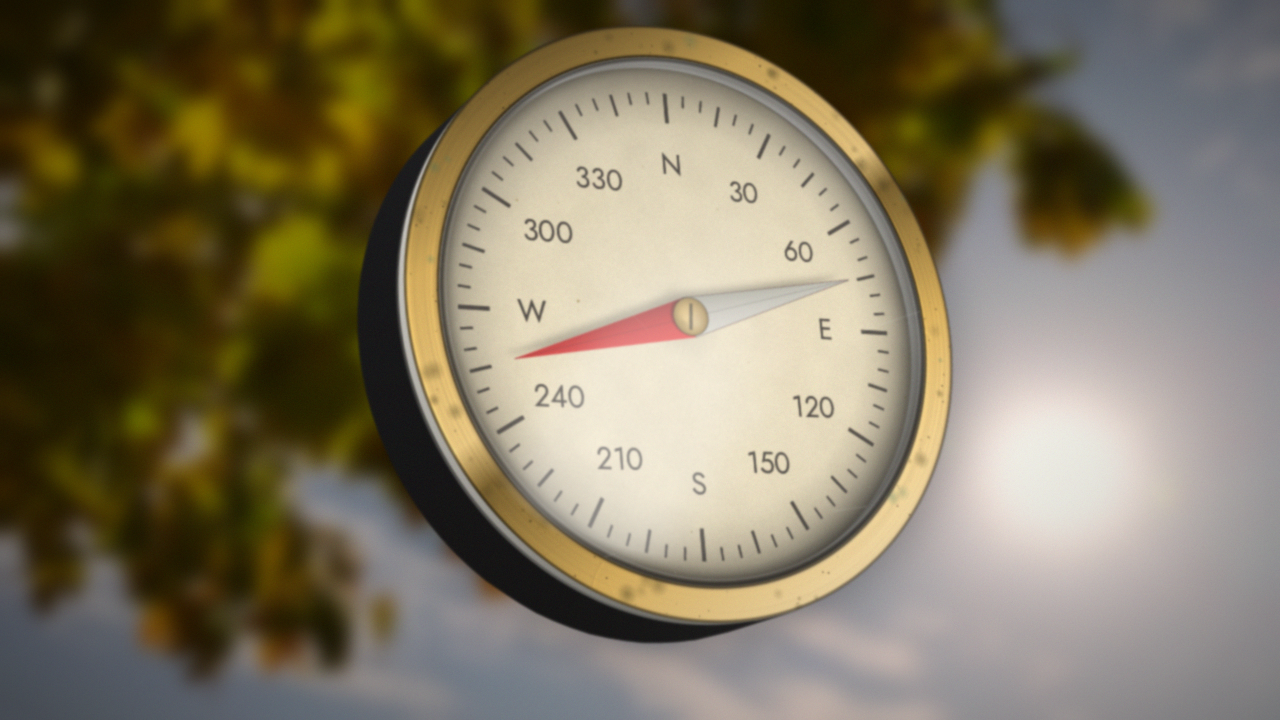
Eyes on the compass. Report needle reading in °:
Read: 255 °
